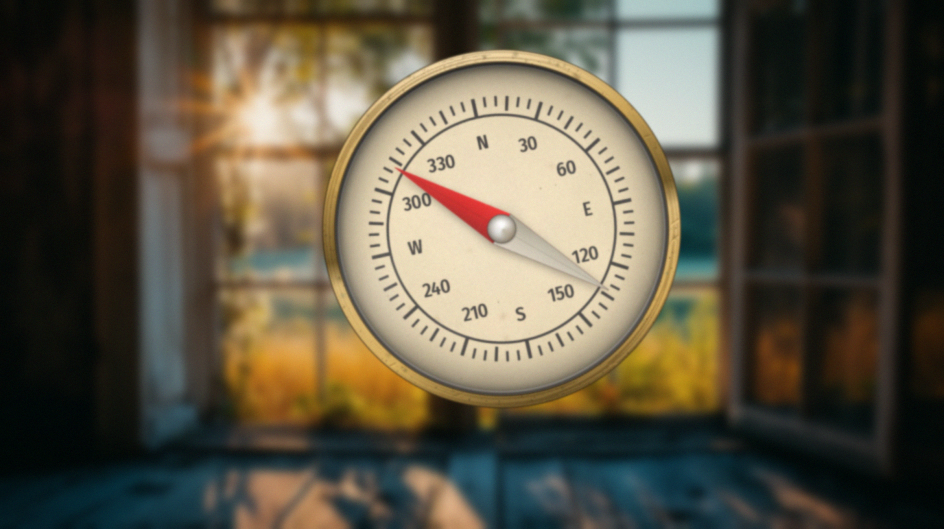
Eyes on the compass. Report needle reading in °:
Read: 312.5 °
